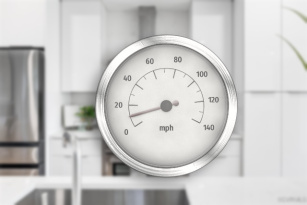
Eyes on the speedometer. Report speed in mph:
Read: 10 mph
